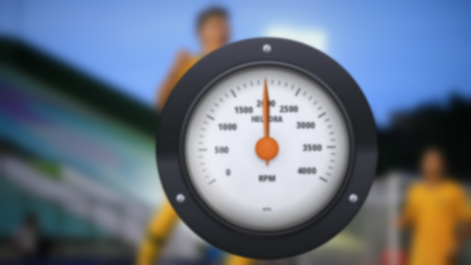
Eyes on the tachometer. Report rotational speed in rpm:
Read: 2000 rpm
